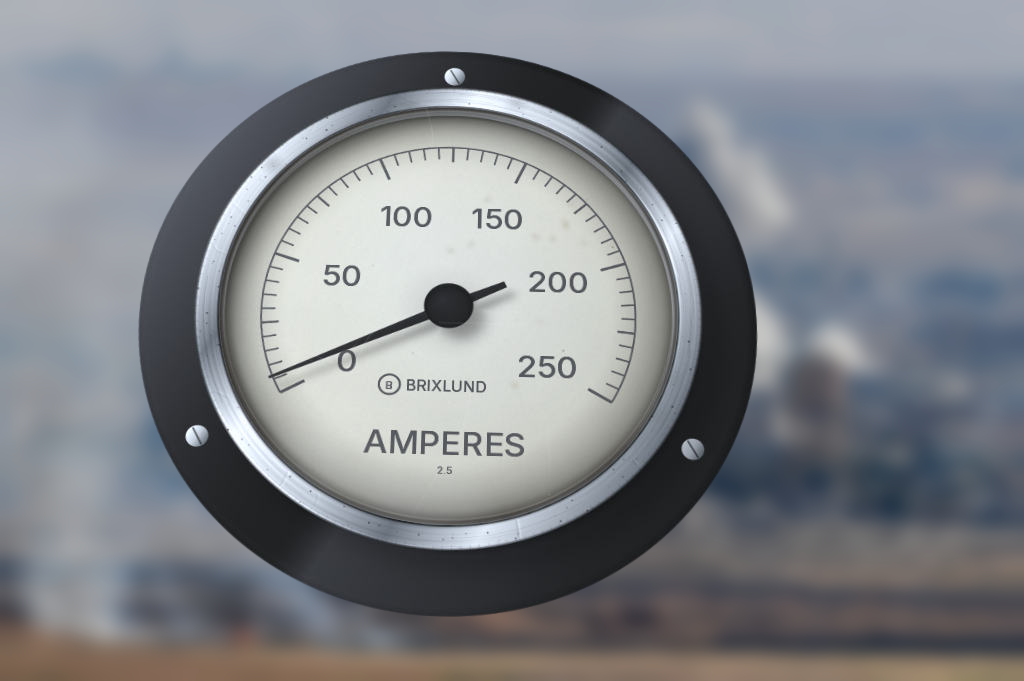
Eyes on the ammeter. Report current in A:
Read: 5 A
